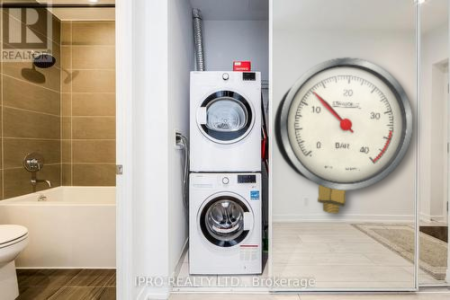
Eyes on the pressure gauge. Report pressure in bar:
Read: 12.5 bar
